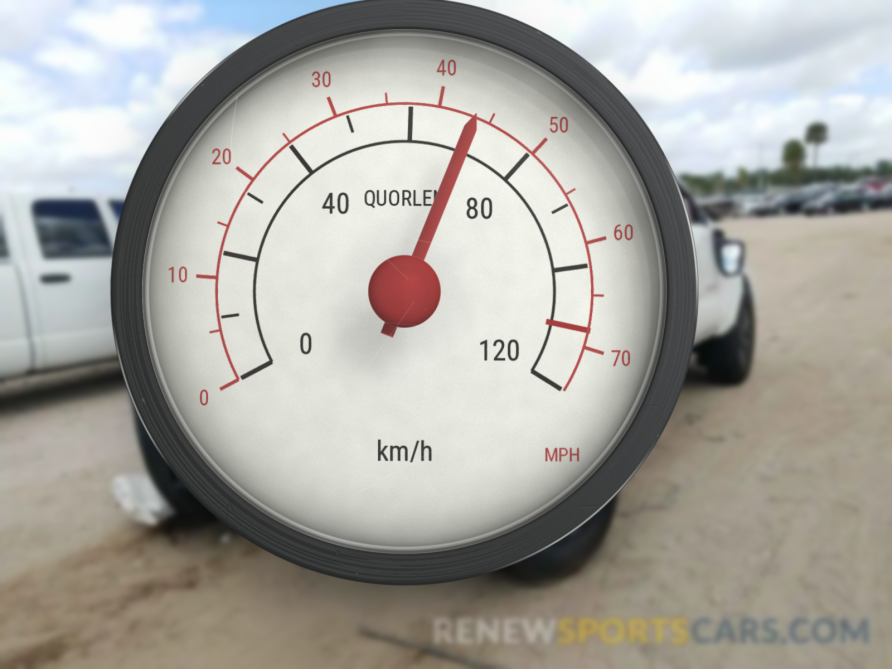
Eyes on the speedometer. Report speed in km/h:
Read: 70 km/h
